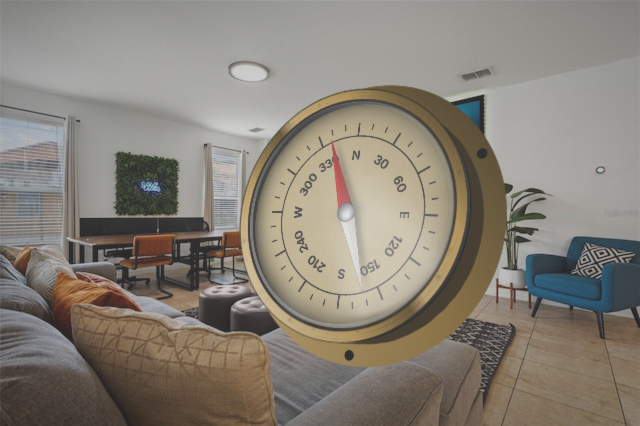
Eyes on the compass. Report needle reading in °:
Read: 340 °
